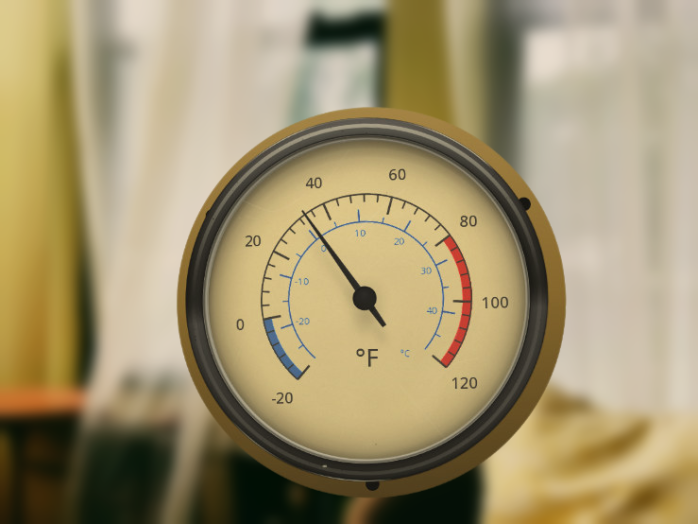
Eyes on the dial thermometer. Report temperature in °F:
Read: 34 °F
